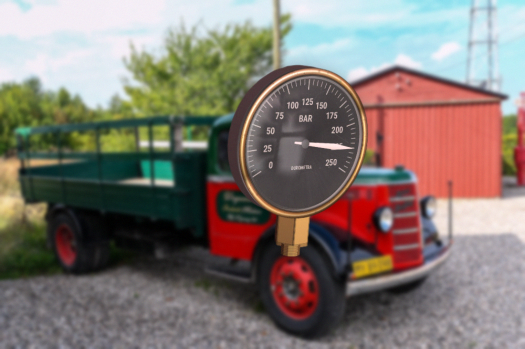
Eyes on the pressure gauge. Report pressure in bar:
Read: 225 bar
